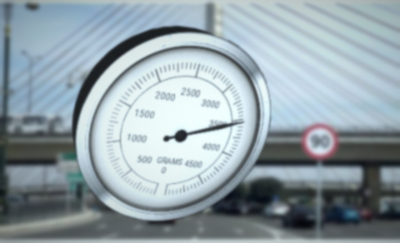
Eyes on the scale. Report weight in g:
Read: 3500 g
